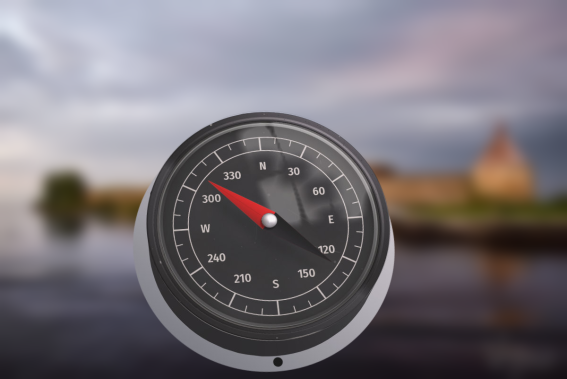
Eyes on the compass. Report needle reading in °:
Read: 310 °
